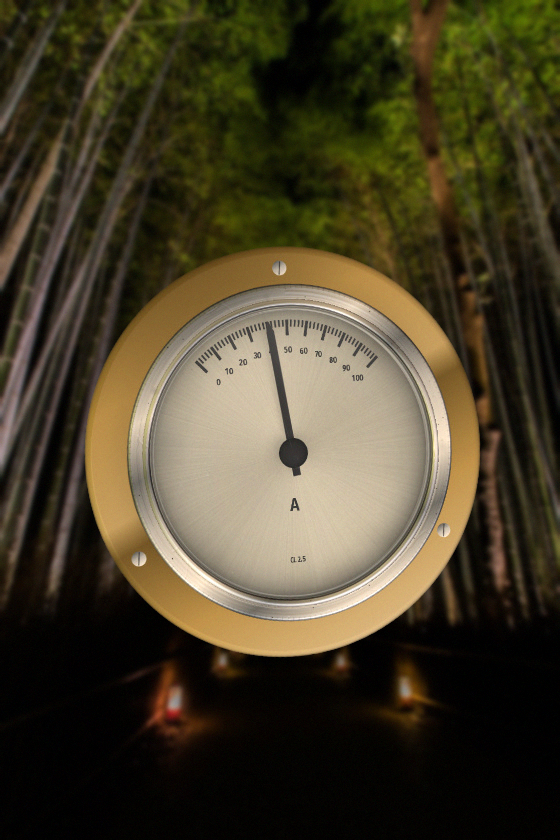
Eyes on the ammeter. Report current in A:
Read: 40 A
